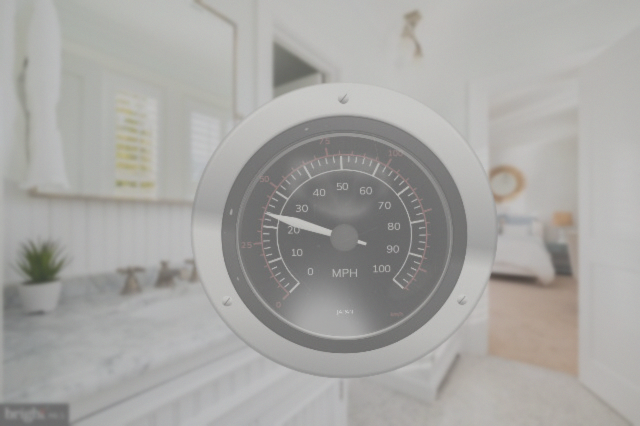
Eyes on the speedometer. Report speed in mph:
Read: 24 mph
